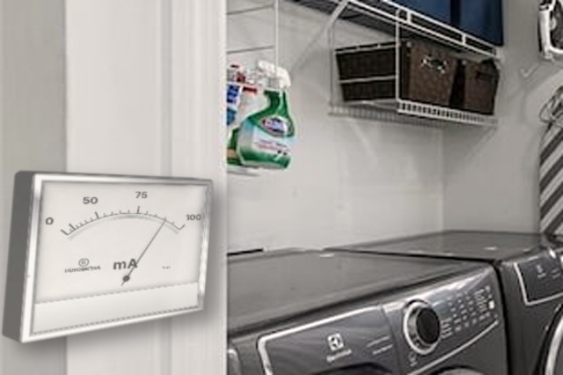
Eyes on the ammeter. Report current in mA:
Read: 90 mA
